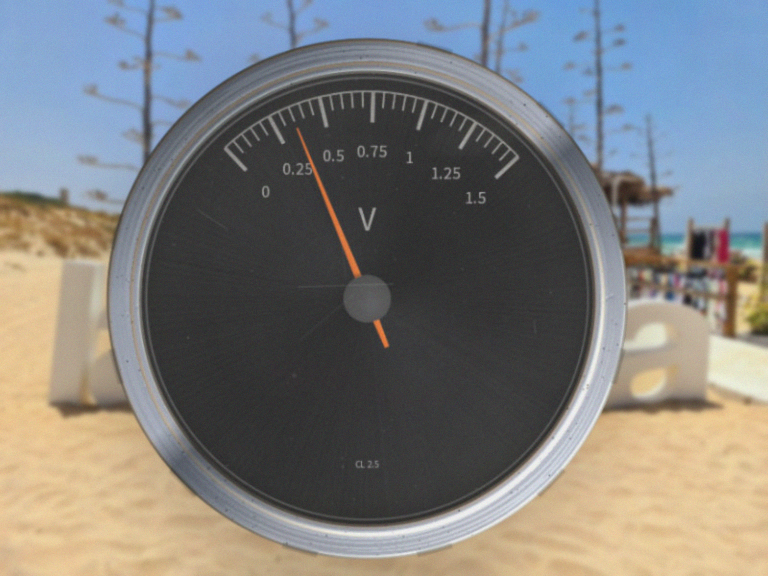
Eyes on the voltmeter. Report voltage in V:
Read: 0.35 V
